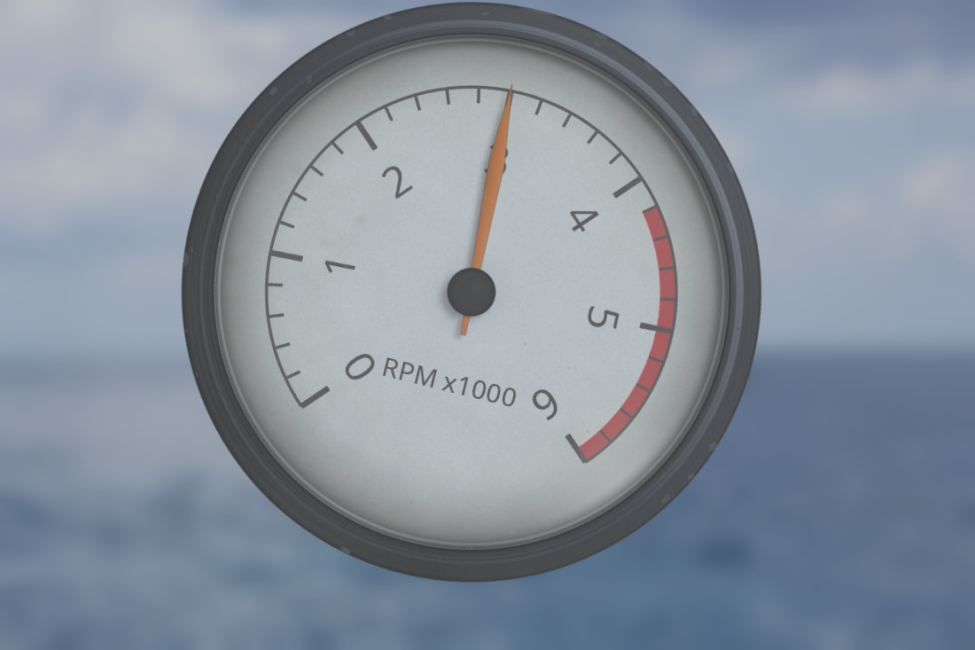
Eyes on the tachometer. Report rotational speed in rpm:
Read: 3000 rpm
